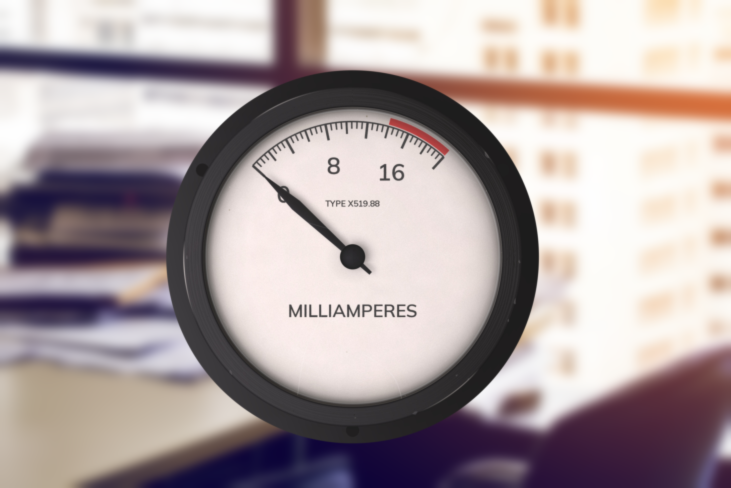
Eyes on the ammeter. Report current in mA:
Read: 0 mA
